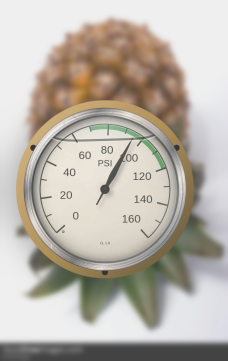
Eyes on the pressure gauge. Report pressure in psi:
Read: 95 psi
